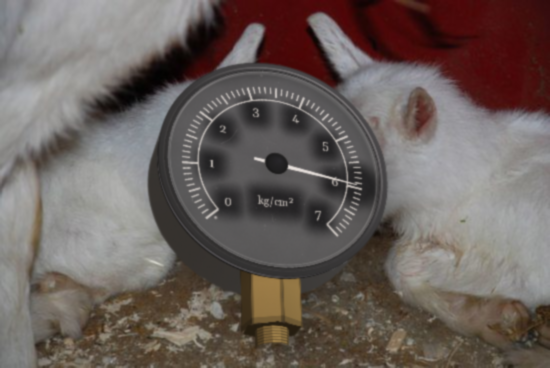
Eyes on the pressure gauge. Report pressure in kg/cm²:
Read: 6 kg/cm²
